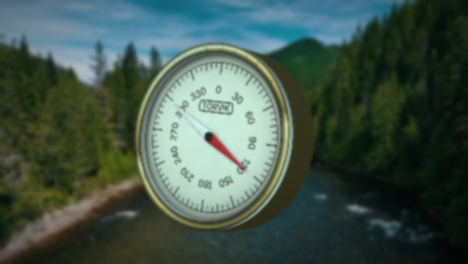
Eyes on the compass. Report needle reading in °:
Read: 120 °
